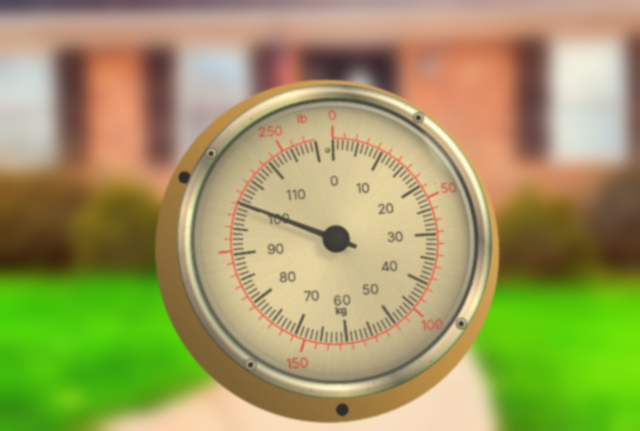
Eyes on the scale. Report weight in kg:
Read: 100 kg
